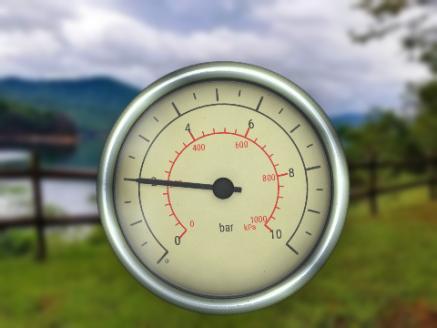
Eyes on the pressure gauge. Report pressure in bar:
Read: 2 bar
